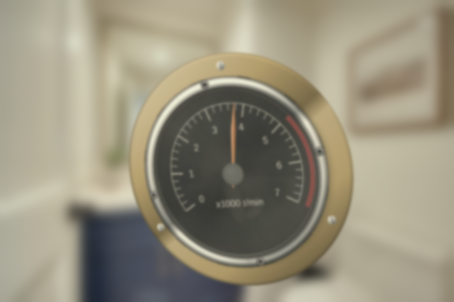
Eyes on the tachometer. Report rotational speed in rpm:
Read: 3800 rpm
